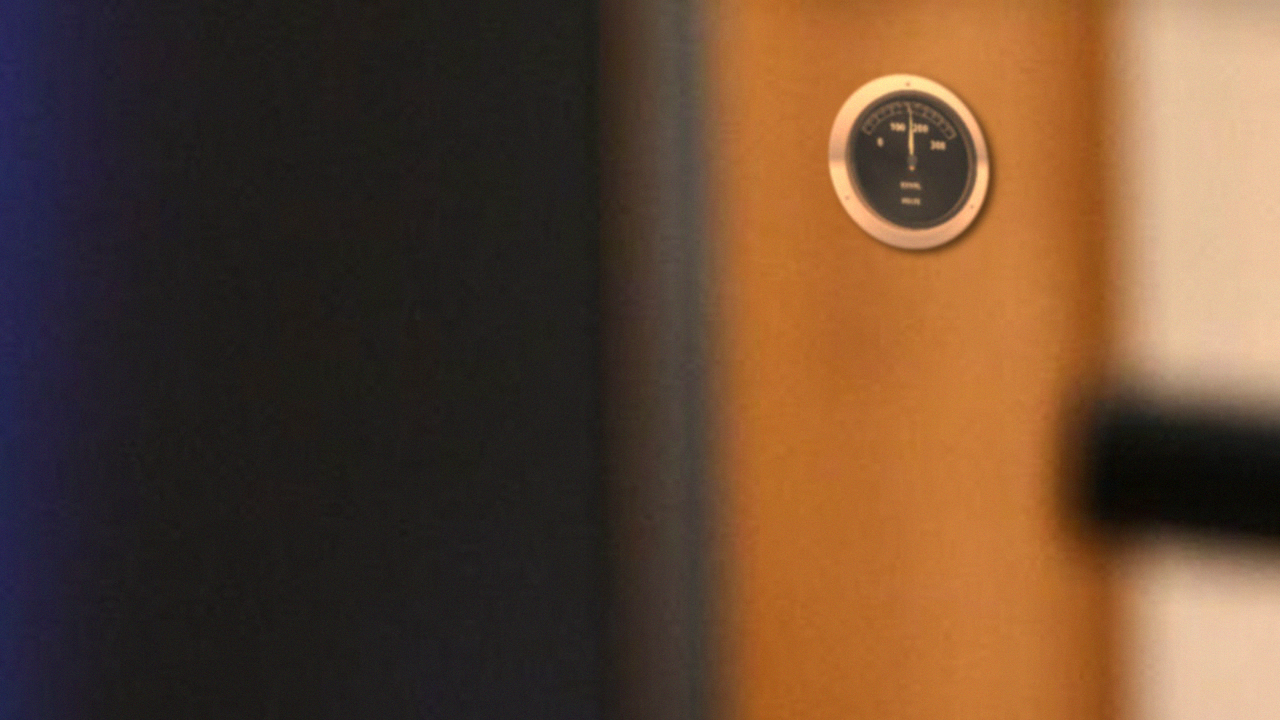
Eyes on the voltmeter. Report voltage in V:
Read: 150 V
